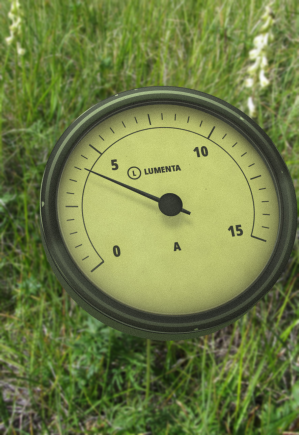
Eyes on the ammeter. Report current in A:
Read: 4 A
